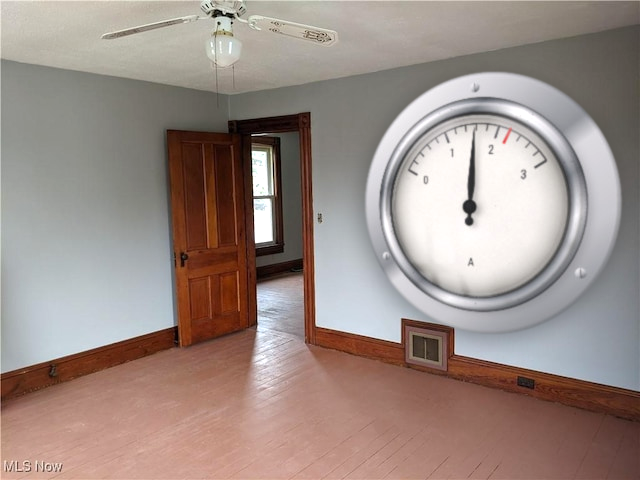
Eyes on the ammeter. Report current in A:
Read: 1.6 A
